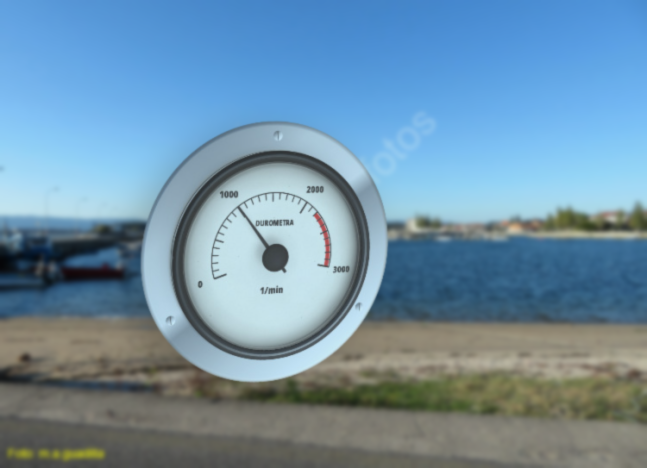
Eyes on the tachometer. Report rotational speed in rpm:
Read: 1000 rpm
